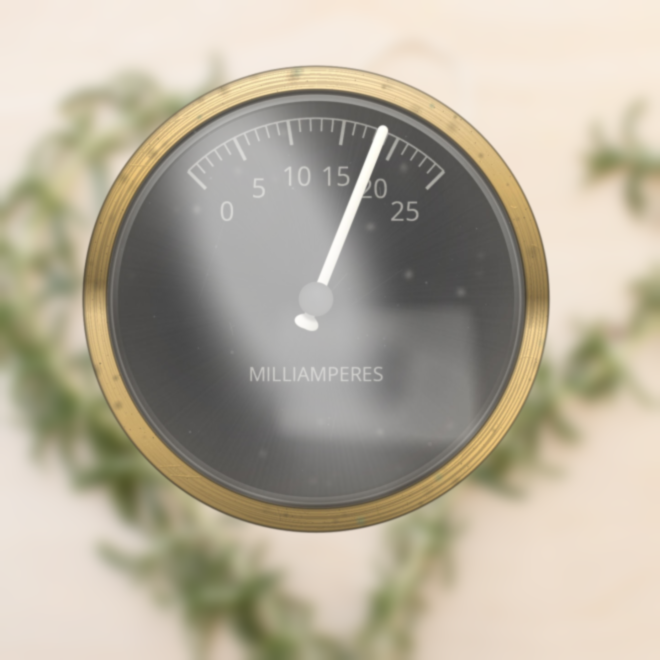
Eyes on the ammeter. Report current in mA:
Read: 18.5 mA
